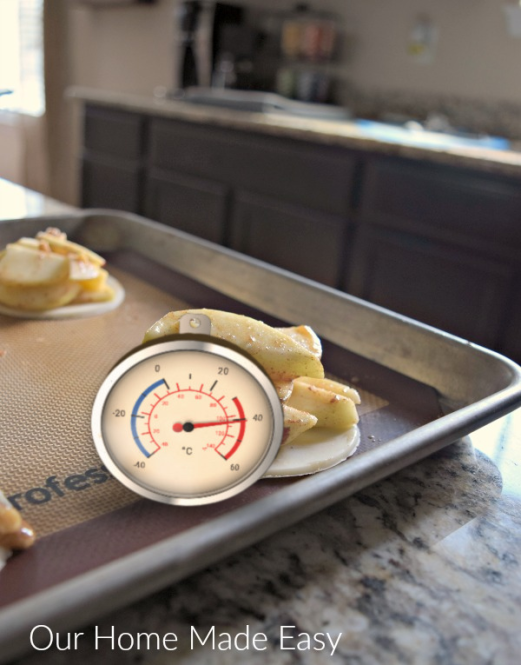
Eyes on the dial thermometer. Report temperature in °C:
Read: 40 °C
